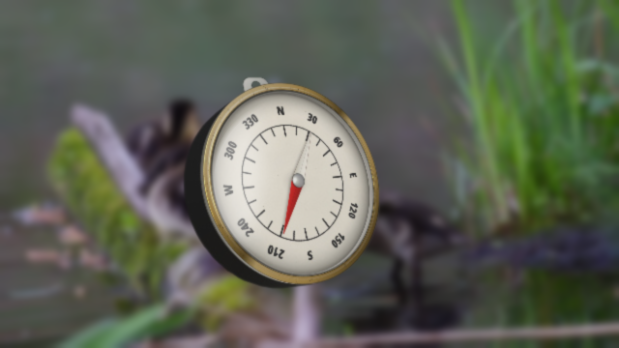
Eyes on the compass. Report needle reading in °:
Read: 210 °
